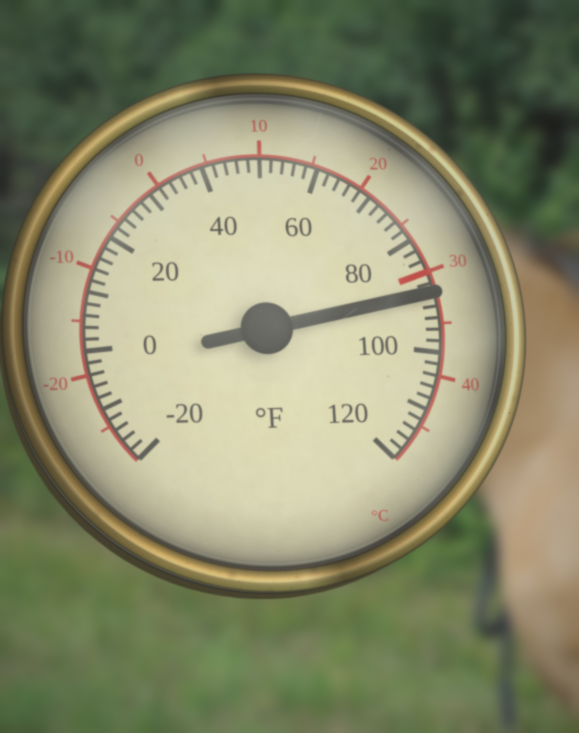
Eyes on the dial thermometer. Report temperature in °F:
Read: 90 °F
